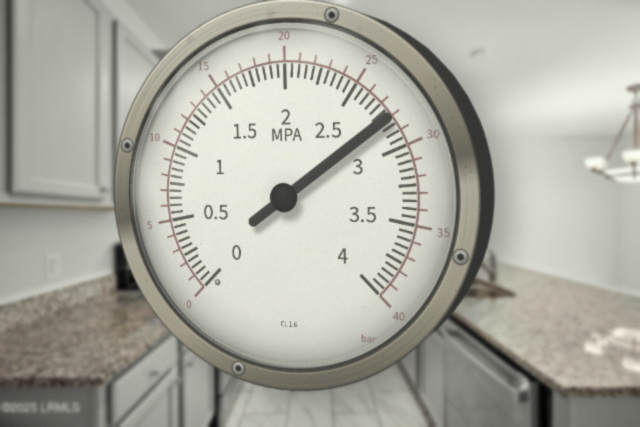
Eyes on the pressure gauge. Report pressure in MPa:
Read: 2.8 MPa
